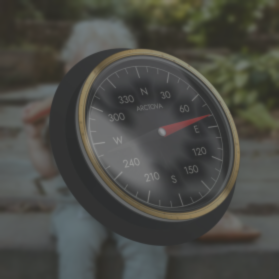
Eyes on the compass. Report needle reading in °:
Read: 80 °
